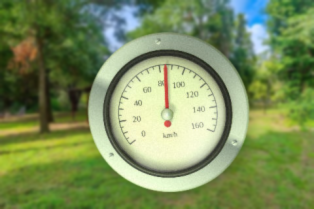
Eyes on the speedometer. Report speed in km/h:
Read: 85 km/h
